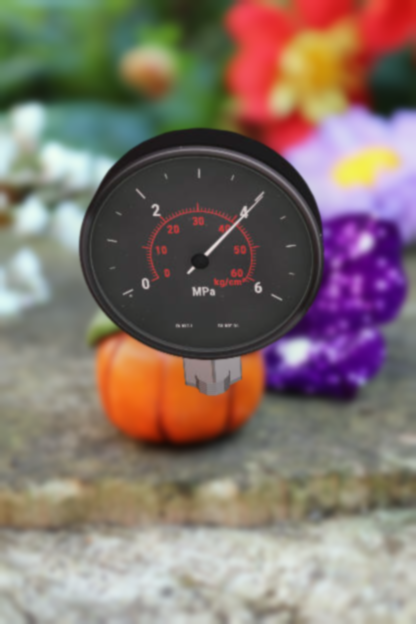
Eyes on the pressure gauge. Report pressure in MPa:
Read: 4 MPa
